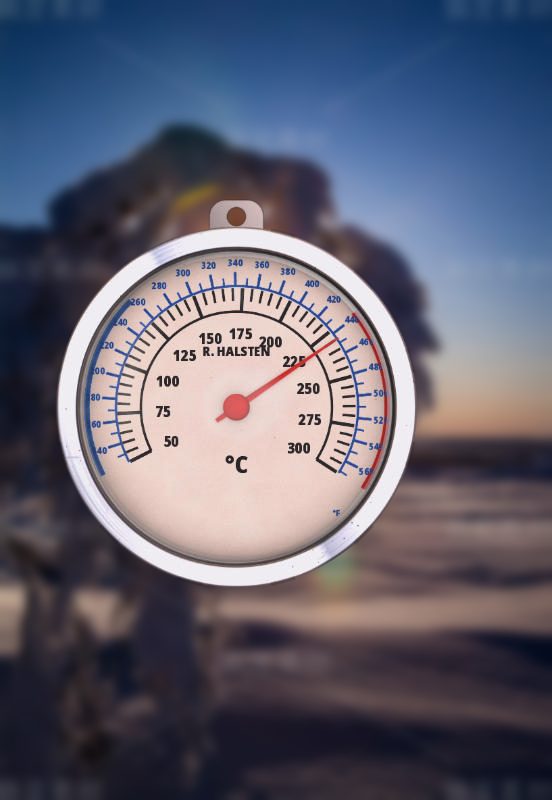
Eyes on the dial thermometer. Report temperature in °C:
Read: 230 °C
